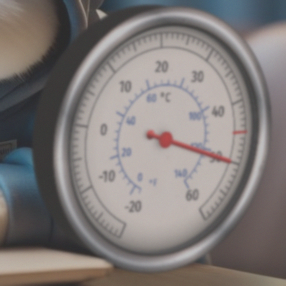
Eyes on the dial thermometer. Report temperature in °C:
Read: 50 °C
